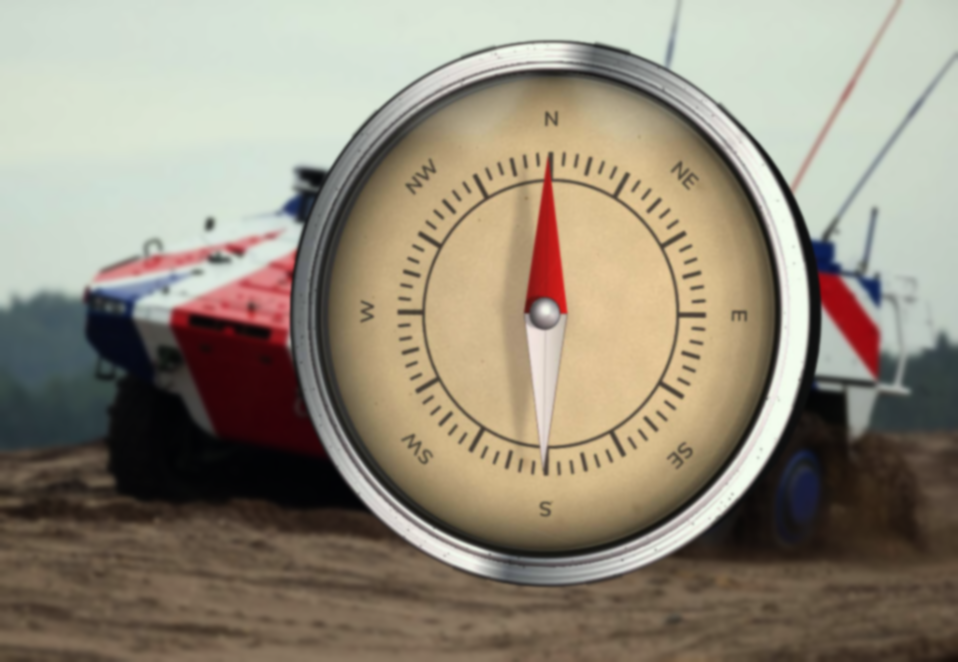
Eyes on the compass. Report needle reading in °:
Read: 0 °
